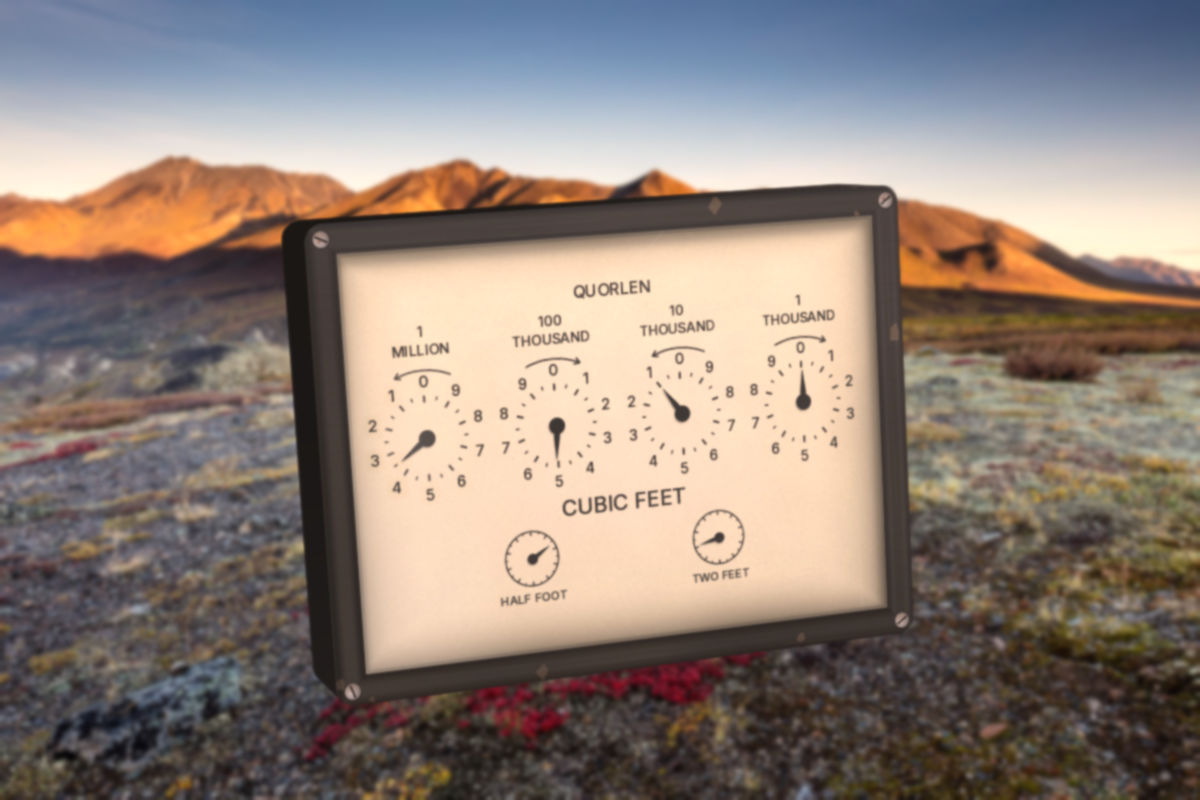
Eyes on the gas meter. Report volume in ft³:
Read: 351000 ft³
